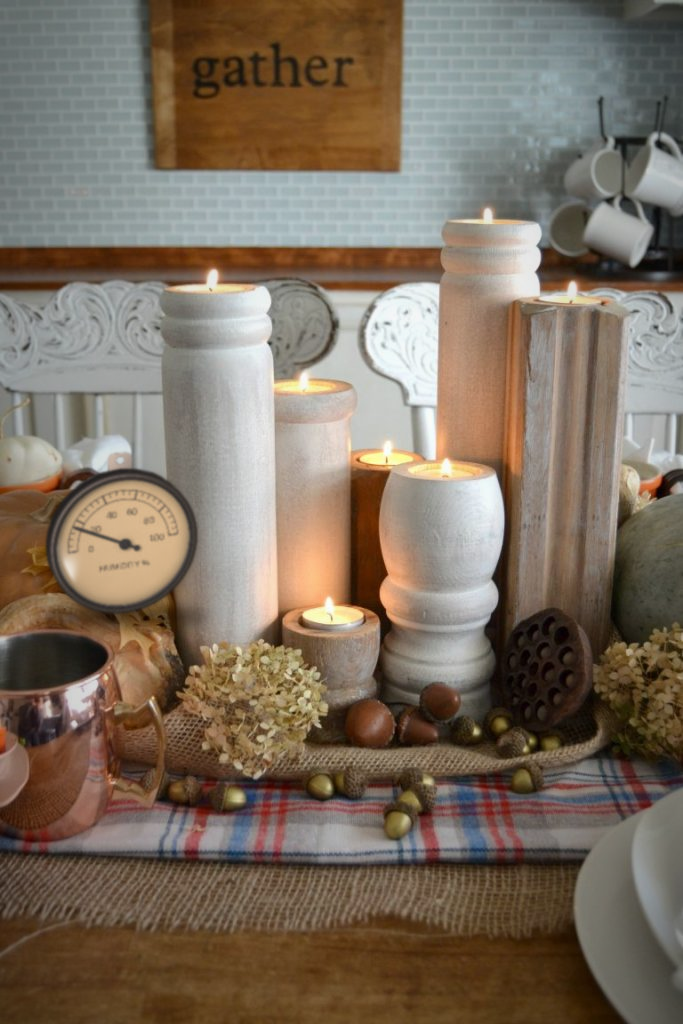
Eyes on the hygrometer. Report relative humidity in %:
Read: 16 %
